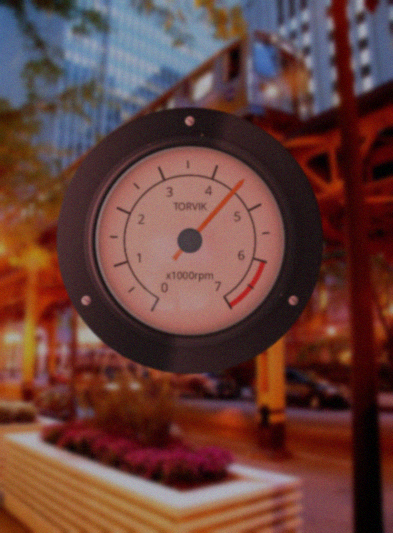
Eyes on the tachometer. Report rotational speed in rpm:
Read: 4500 rpm
